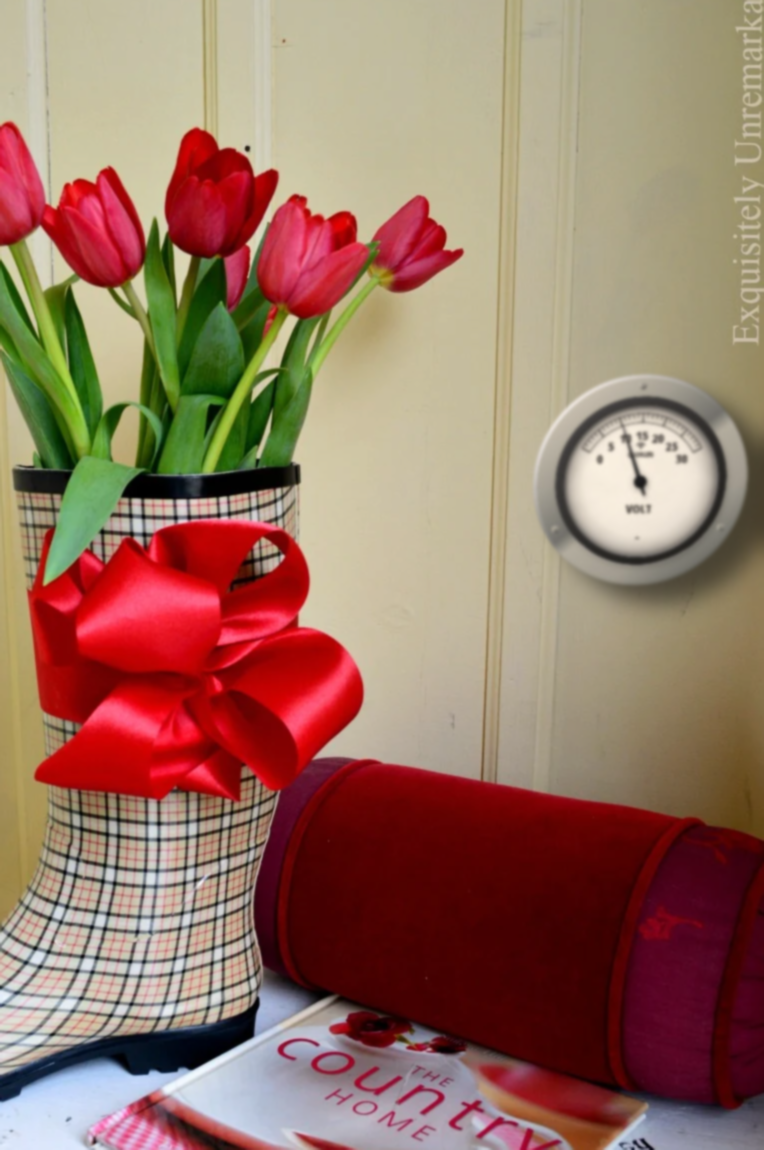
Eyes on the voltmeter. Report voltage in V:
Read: 10 V
